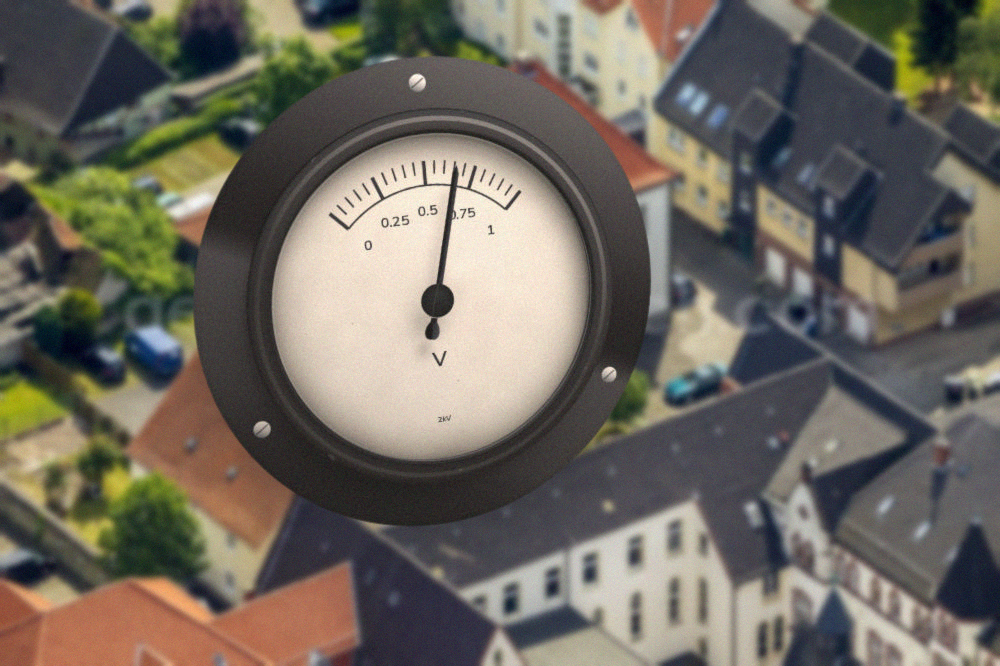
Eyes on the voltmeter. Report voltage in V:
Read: 0.65 V
